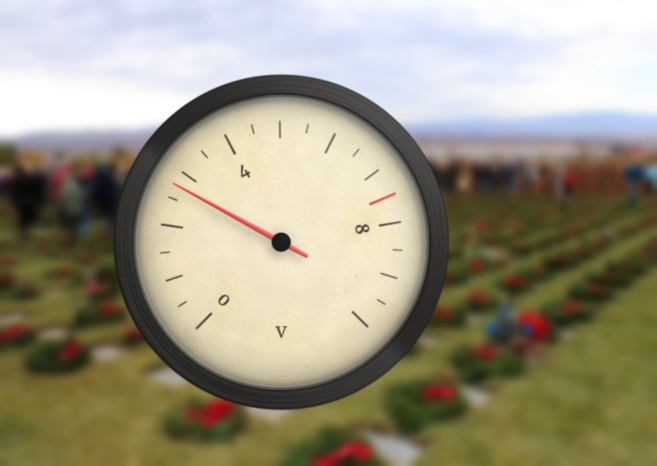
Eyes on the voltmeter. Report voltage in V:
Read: 2.75 V
